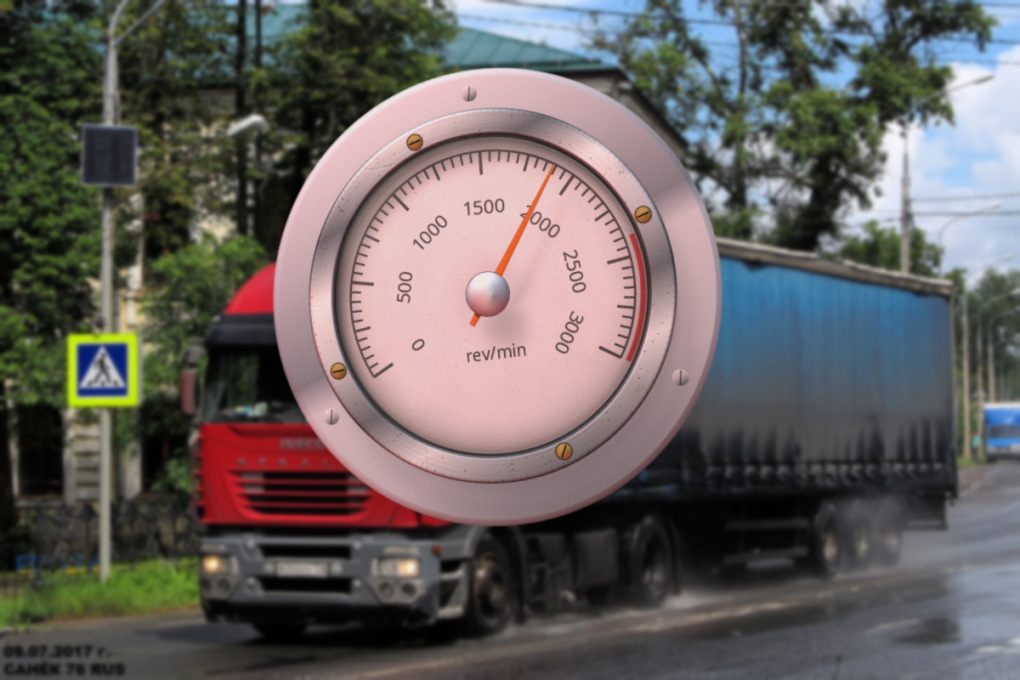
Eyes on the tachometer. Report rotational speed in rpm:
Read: 1900 rpm
